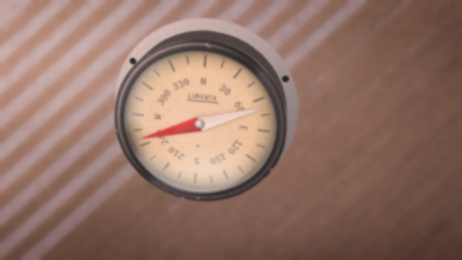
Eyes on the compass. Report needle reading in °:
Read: 247.5 °
